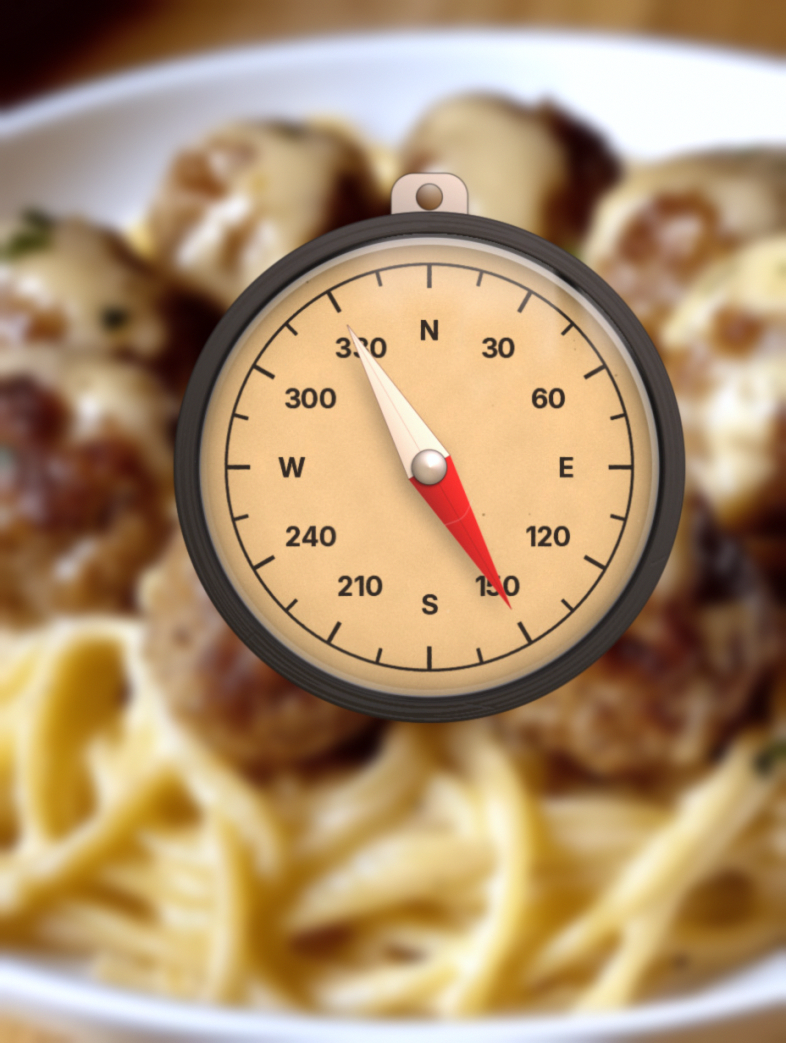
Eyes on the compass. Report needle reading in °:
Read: 150 °
